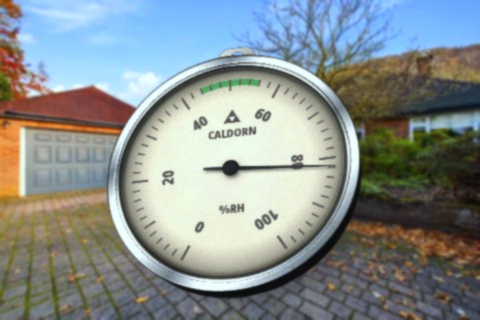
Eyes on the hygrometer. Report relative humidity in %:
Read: 82 %
